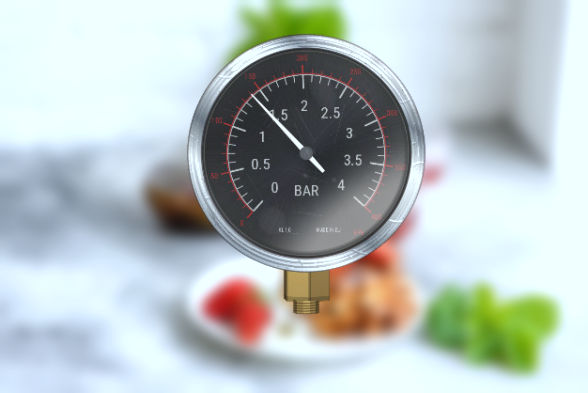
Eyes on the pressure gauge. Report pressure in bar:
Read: 1.4 bar
